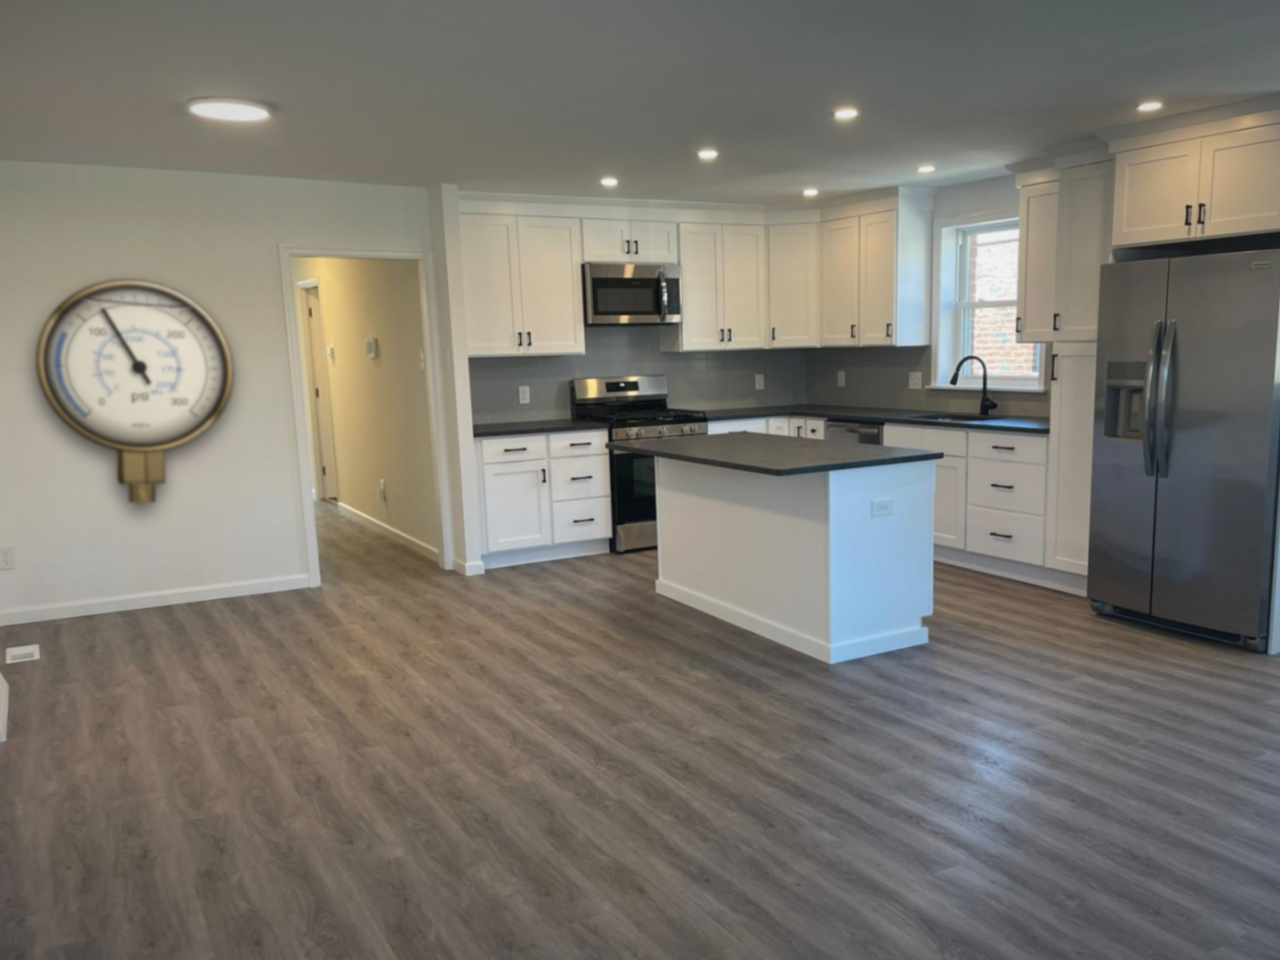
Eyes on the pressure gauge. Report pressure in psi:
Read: 120 psi
